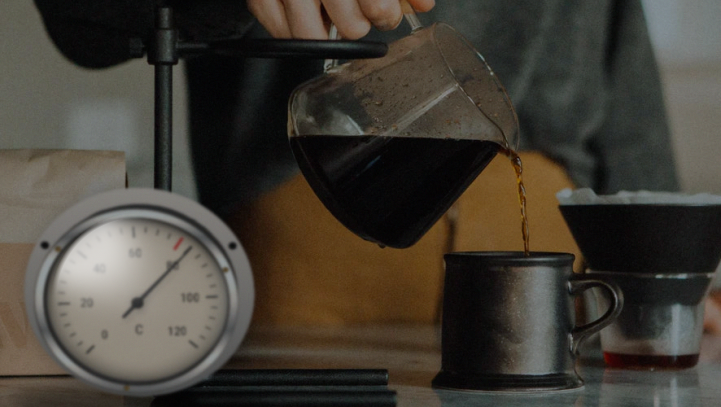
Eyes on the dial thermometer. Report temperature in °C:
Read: 80 °C
